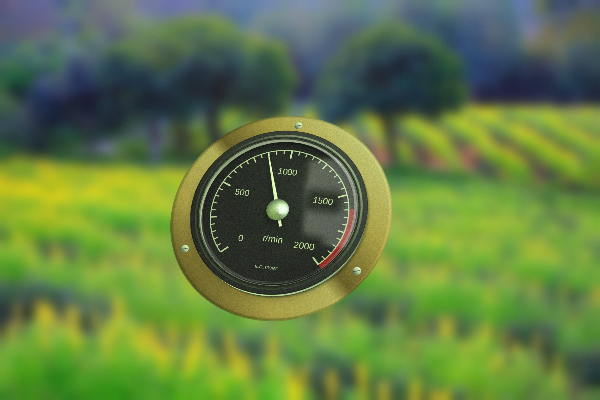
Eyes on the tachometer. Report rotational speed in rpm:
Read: 850 rpm
